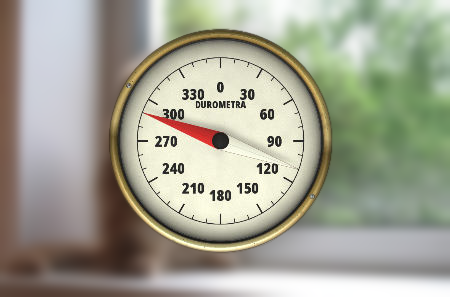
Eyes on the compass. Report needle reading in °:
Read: 290 °
